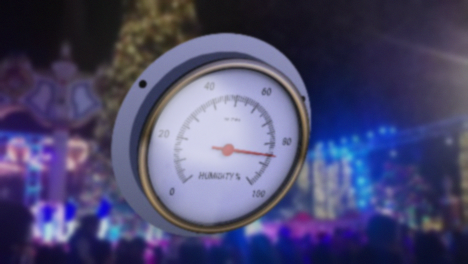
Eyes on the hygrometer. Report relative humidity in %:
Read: 85 %
